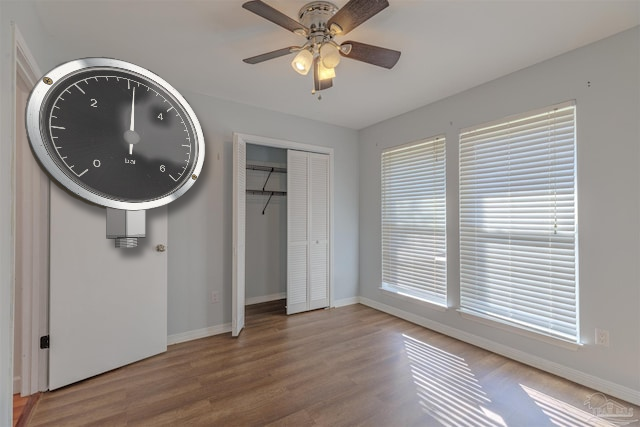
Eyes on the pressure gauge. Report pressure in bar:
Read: 3.1 bar
